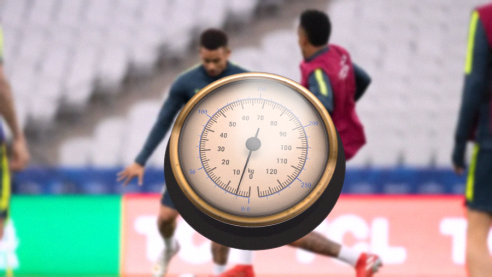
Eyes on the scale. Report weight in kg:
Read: 5 kg
